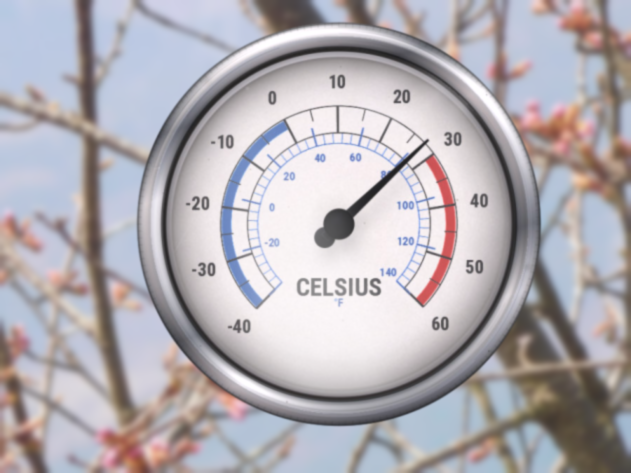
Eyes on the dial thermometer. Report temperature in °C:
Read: 27.5 °C
